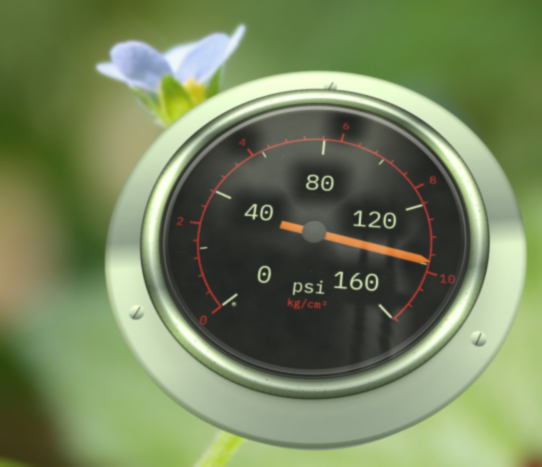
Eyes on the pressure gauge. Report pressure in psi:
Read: 140 psi
